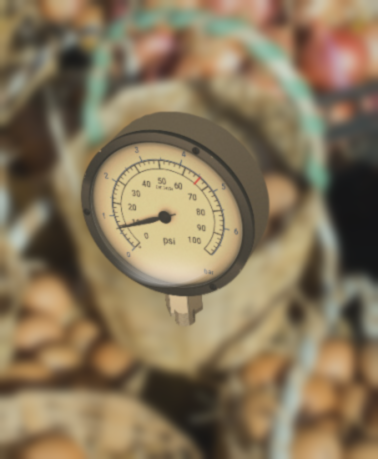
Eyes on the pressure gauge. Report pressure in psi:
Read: 10 psi
